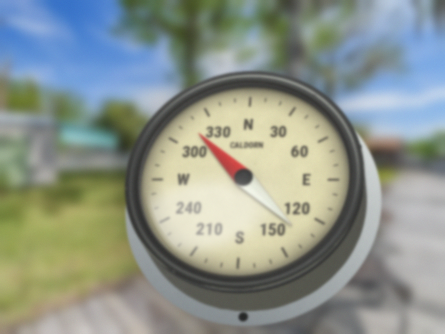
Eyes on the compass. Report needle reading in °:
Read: 315 °
